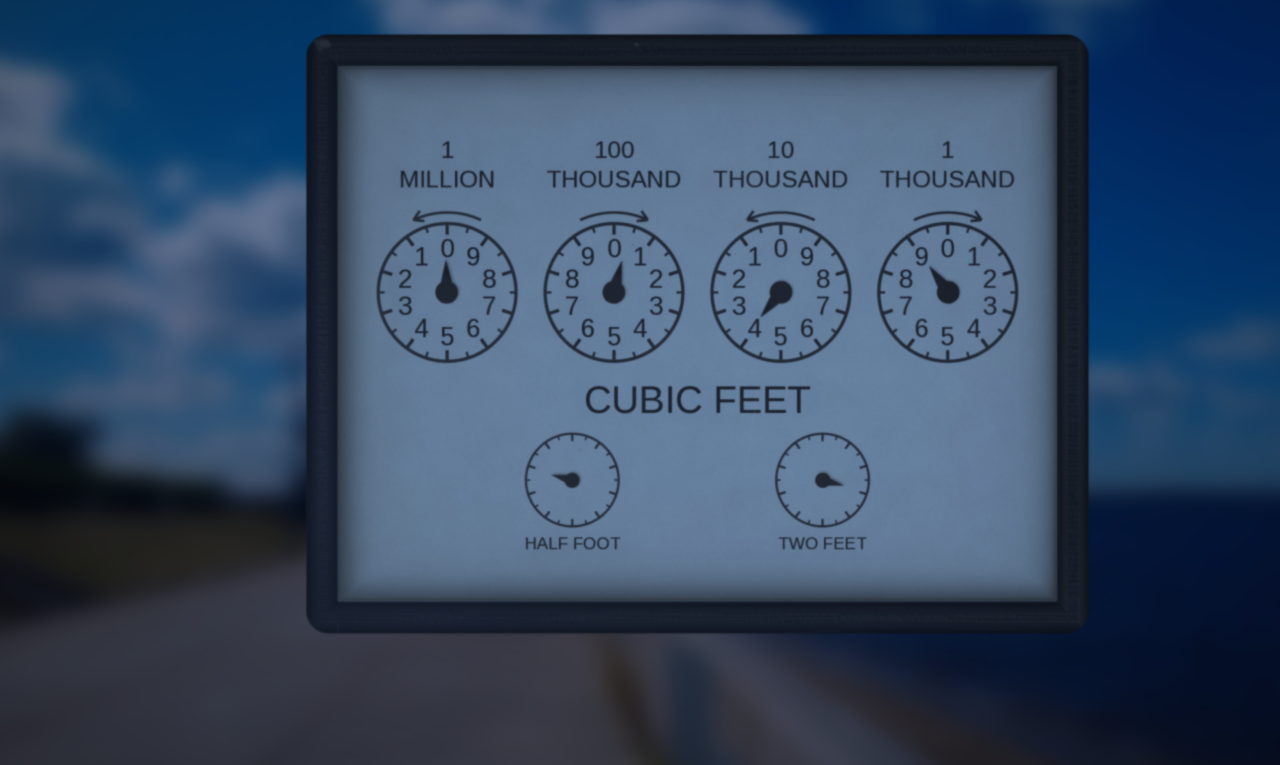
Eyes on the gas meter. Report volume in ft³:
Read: 3900 ft³
